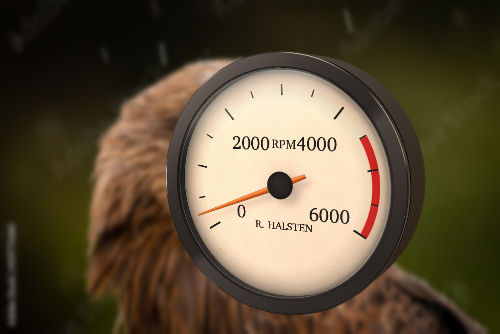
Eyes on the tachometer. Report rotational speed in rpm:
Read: 250 rpm
